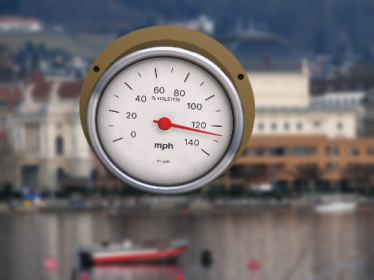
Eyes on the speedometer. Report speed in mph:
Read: 125 mph
